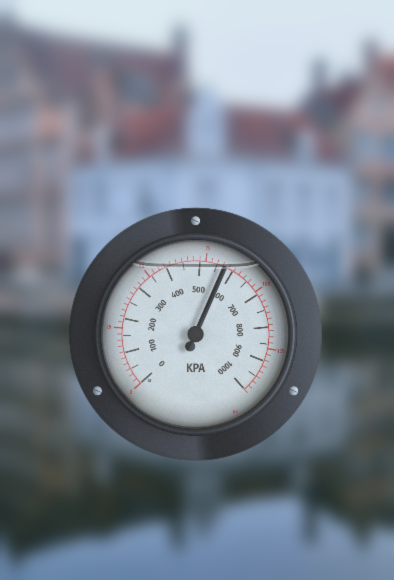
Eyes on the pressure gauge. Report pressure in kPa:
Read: 575 kPa
